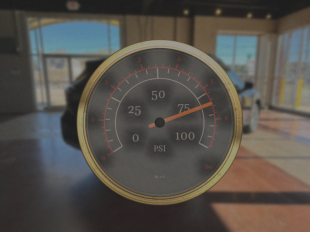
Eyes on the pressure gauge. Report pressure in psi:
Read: 80 psi
